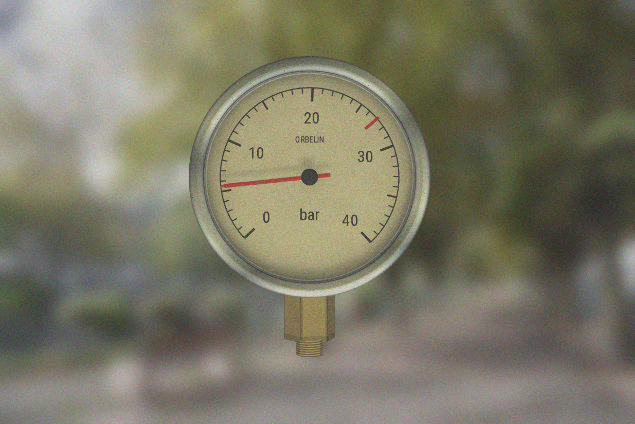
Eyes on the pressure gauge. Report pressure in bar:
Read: 5.5 bar
